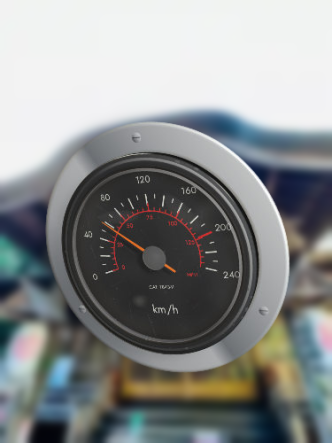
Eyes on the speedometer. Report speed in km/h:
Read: 60 km/h
